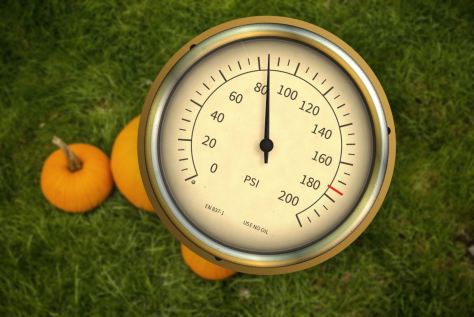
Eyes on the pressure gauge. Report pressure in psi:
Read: 85 psi
